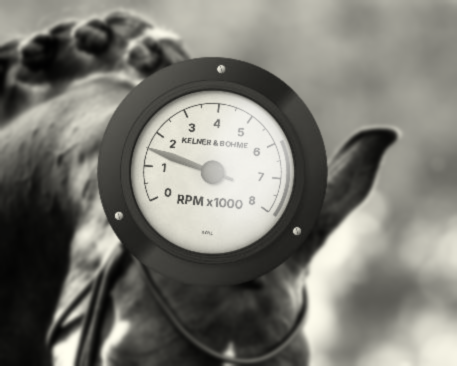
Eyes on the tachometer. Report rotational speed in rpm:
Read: 1500 rpm
